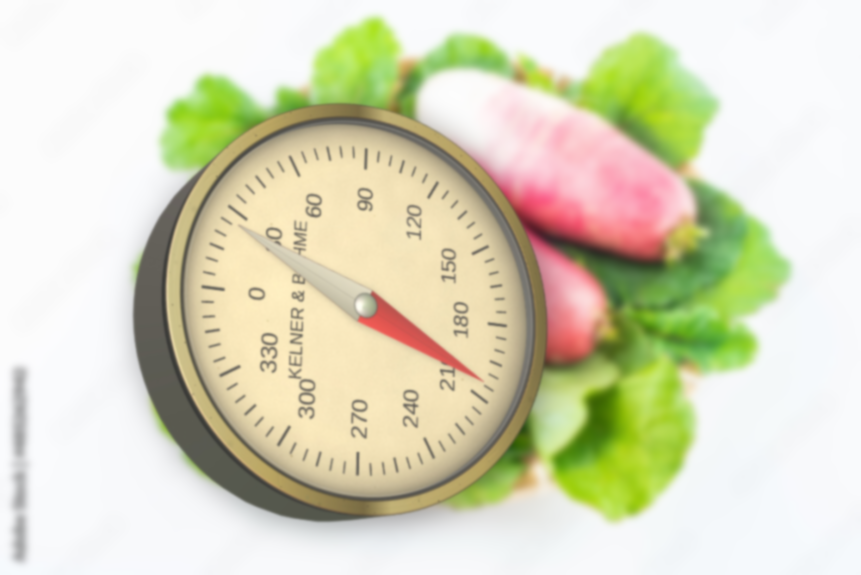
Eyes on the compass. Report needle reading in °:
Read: 205 °
